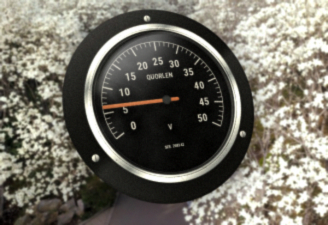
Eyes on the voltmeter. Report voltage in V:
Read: 6 V
